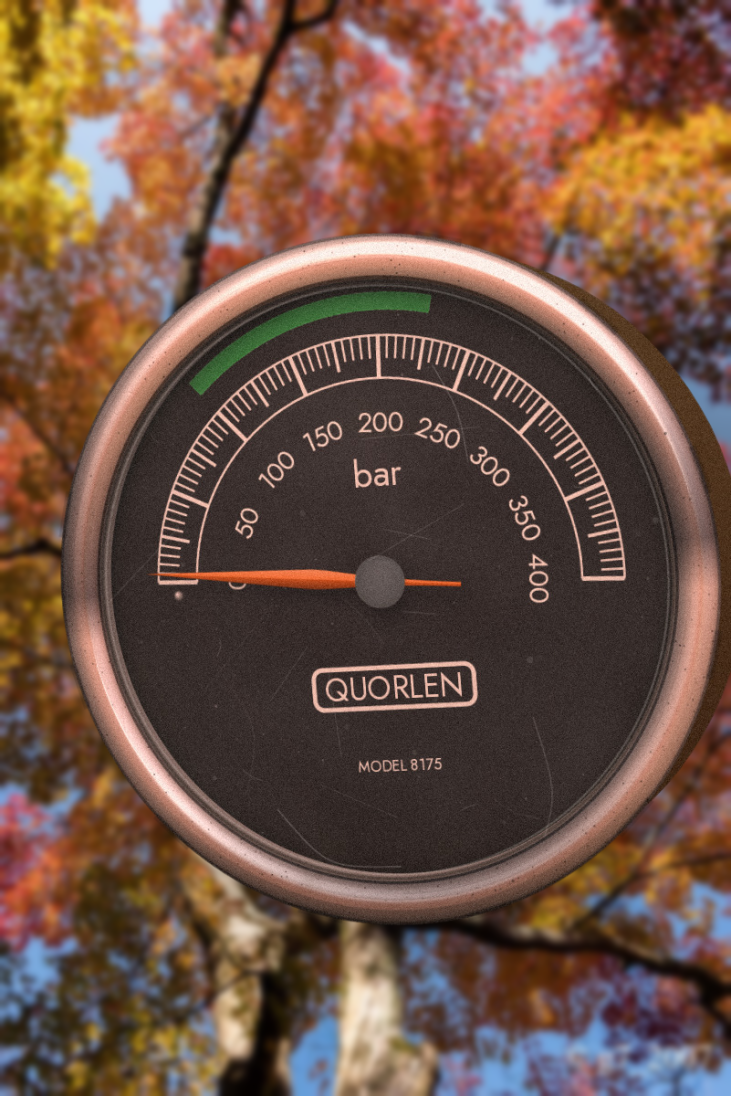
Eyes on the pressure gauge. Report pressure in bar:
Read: 5 bar
